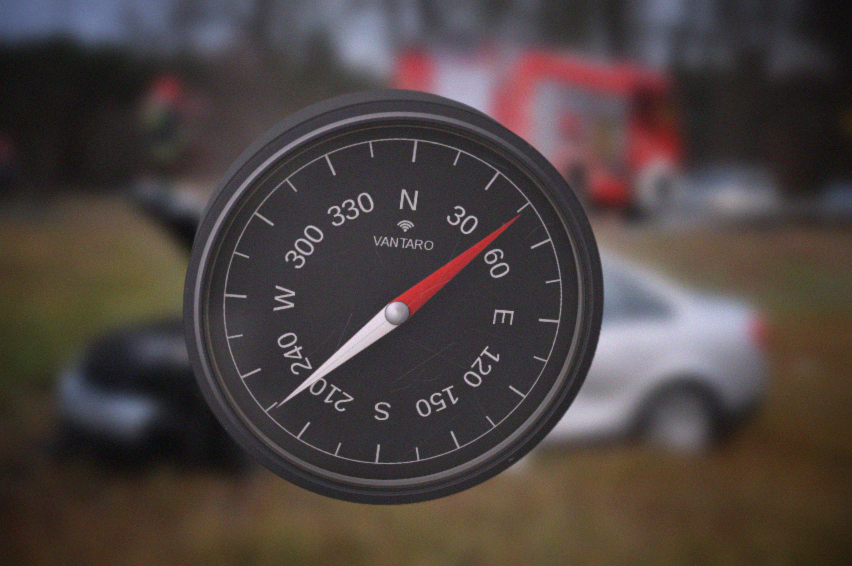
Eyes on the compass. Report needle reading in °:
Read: 45 °
